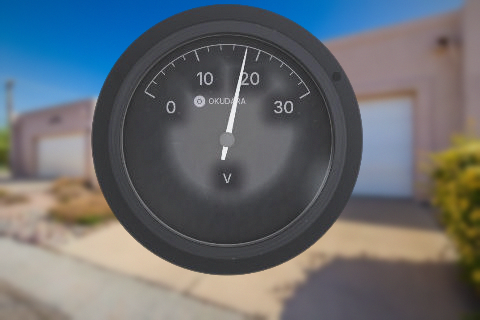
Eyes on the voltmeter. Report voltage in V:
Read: 18 V
